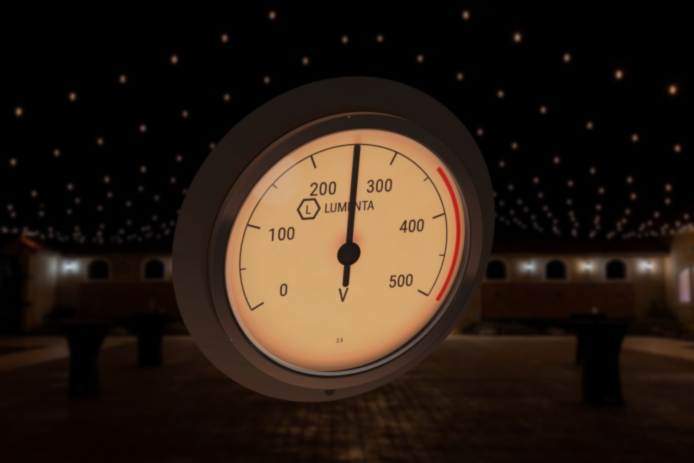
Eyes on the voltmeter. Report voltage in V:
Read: 250 V
